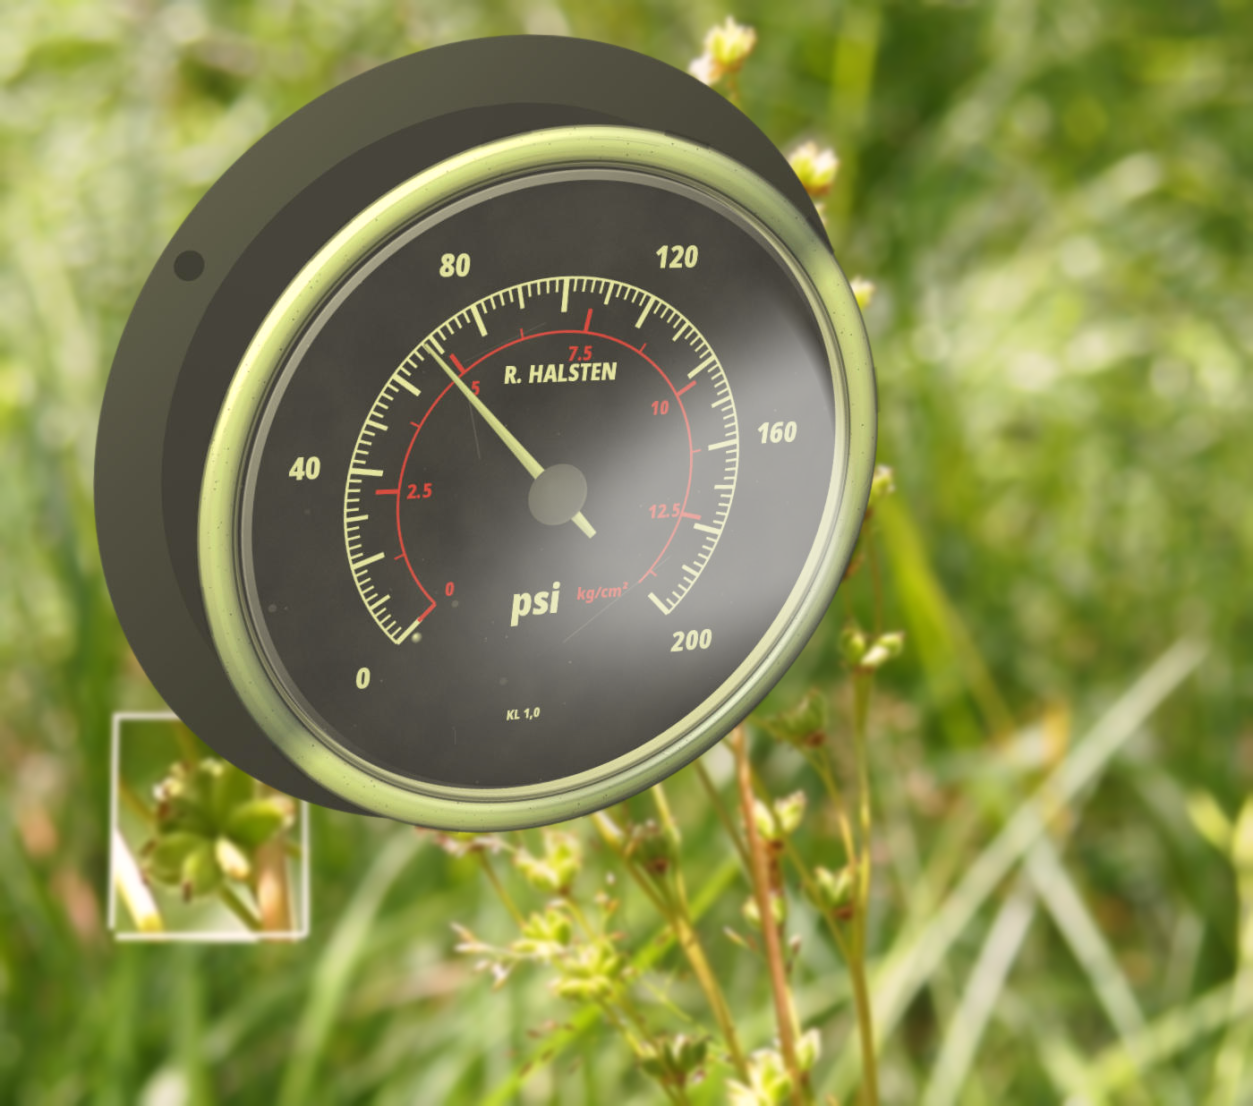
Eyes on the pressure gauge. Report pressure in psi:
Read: 68 psi
